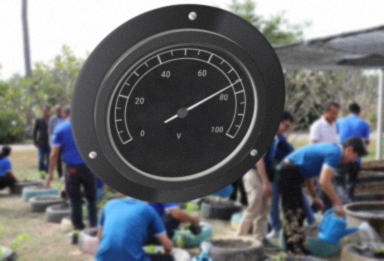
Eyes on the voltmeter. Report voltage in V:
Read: 75 V
